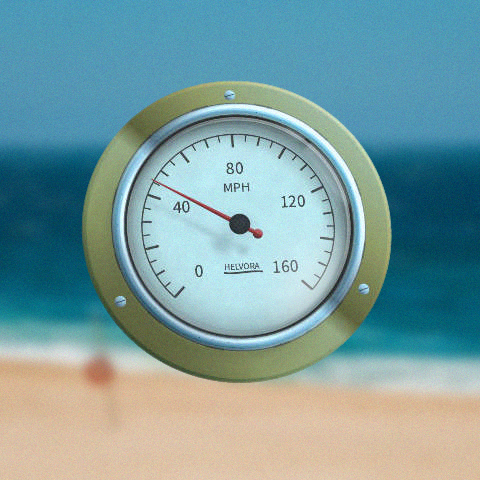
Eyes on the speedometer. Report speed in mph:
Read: 45 mph
